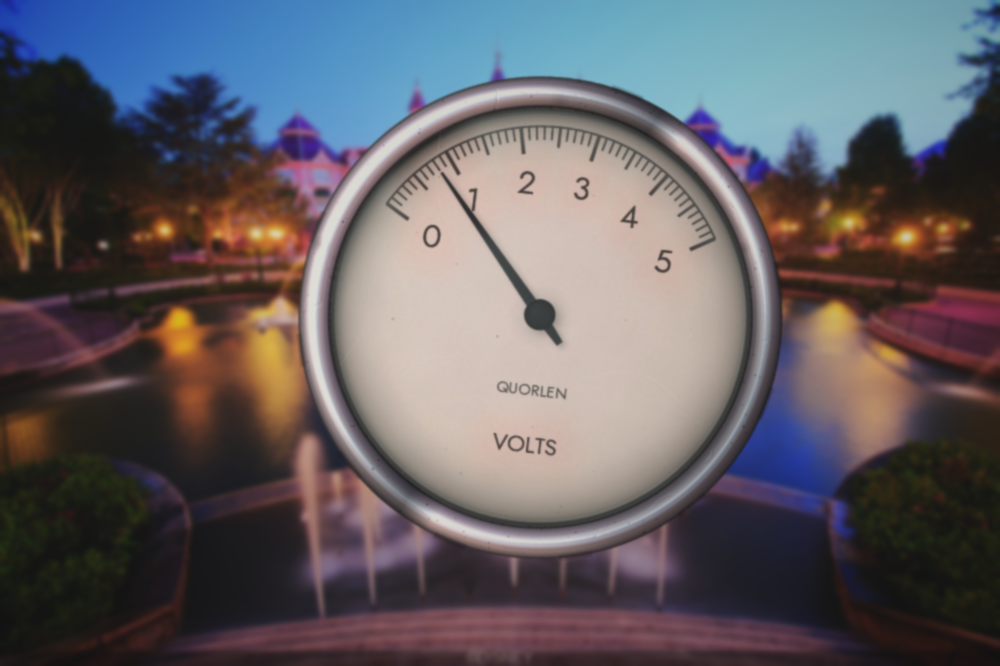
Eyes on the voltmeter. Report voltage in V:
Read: 0.8 V
